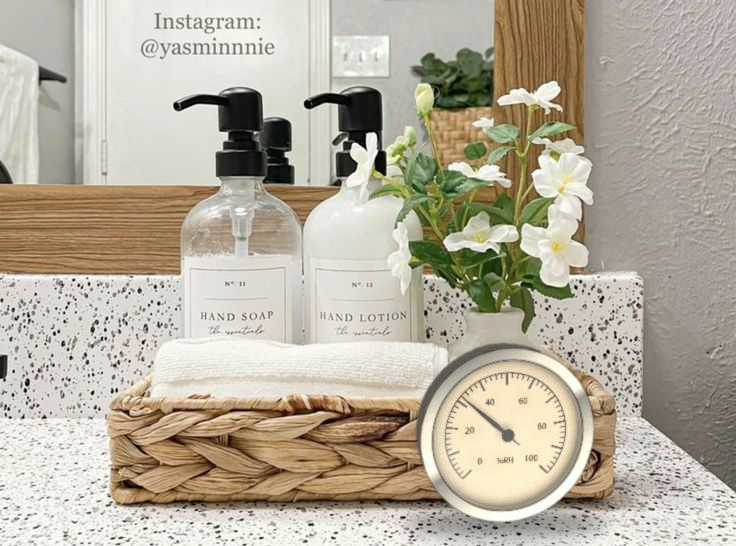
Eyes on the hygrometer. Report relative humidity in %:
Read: 32 %
